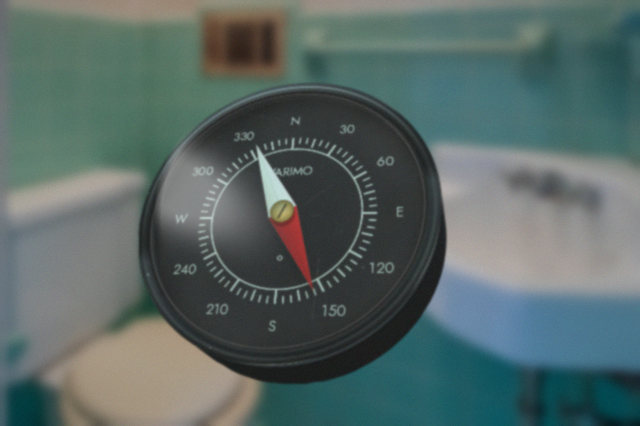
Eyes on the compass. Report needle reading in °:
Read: 155 °
